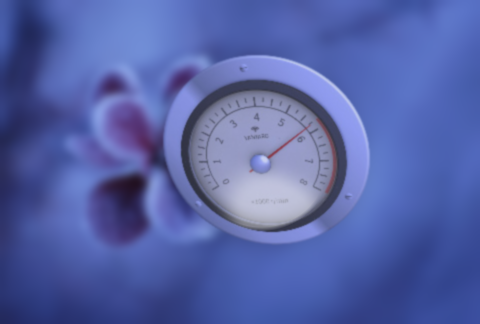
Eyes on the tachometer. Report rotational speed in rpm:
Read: 5750 rpm
